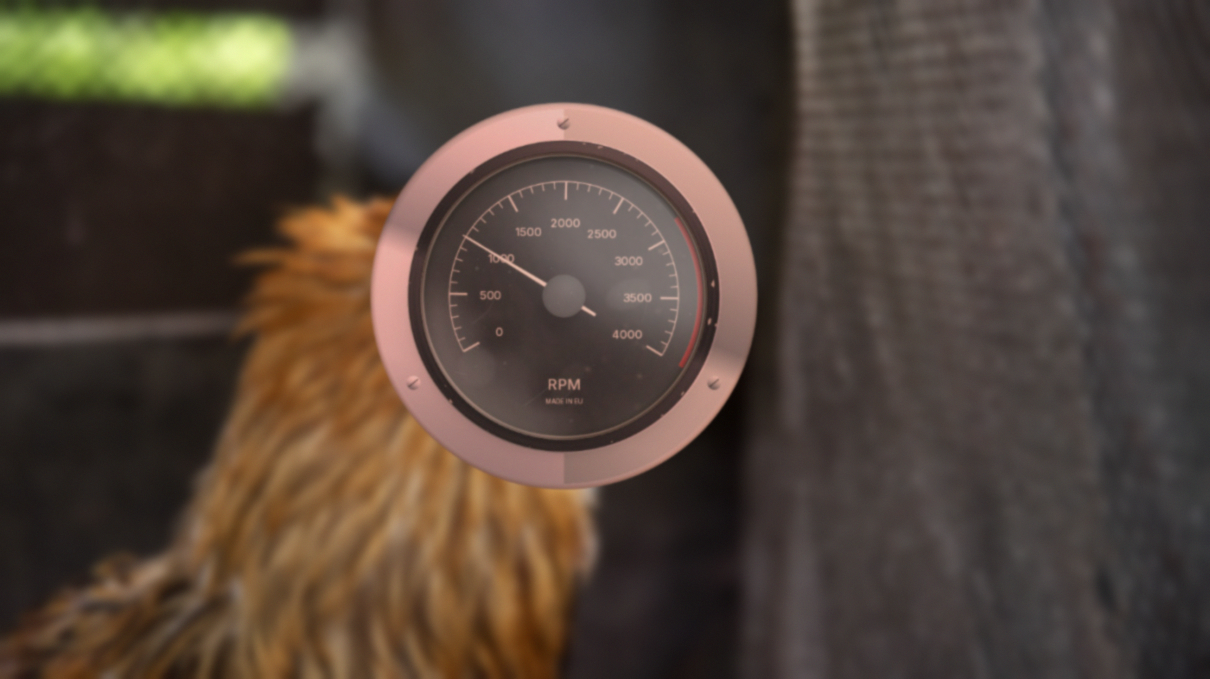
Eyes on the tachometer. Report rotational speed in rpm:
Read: 1000 rpm
